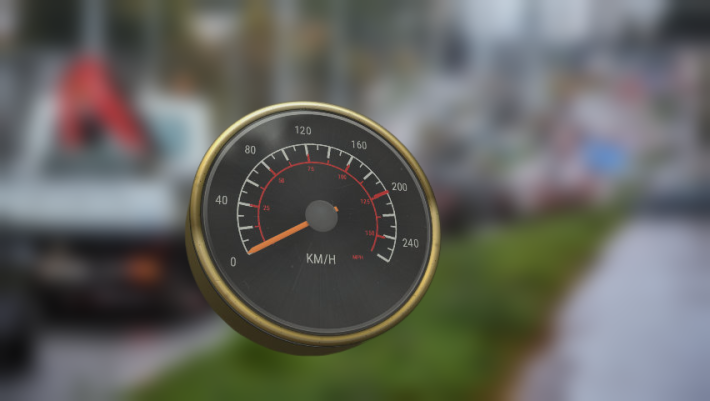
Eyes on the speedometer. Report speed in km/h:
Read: 0 km/h
